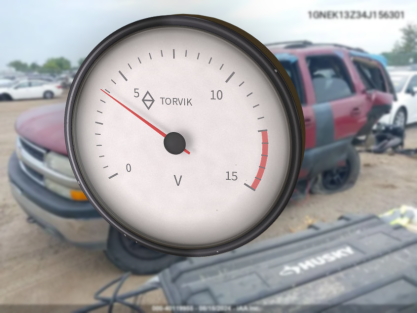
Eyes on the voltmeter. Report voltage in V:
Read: 4 V
